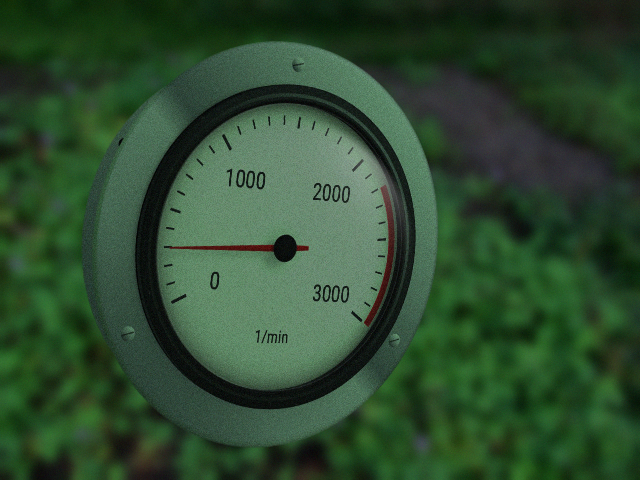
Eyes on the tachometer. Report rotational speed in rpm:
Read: 300 rpm
